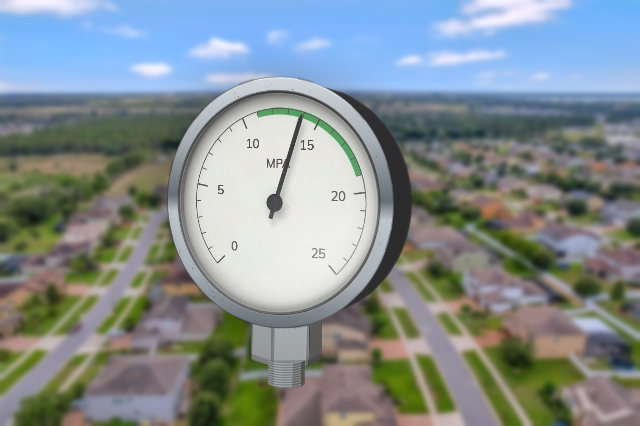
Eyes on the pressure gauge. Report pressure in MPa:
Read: 14 MPa
